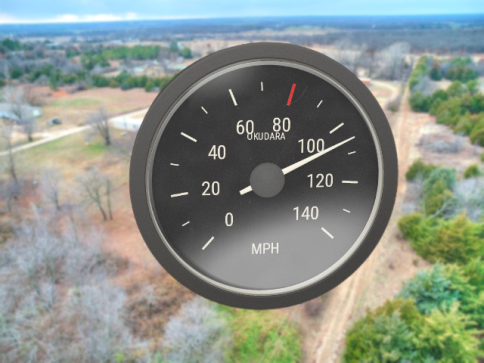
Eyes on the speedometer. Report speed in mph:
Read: 105 mph
